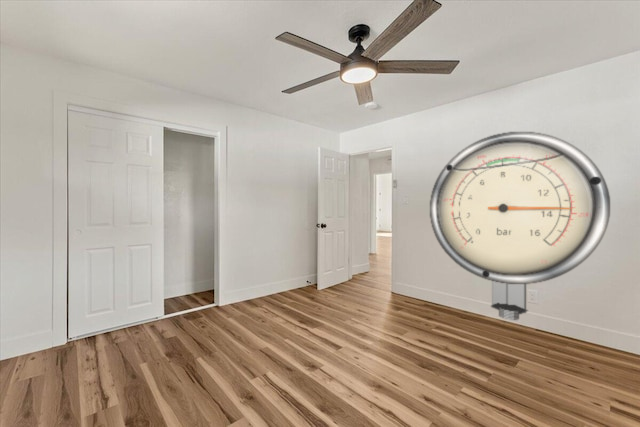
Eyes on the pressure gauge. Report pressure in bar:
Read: 13.5 bar
